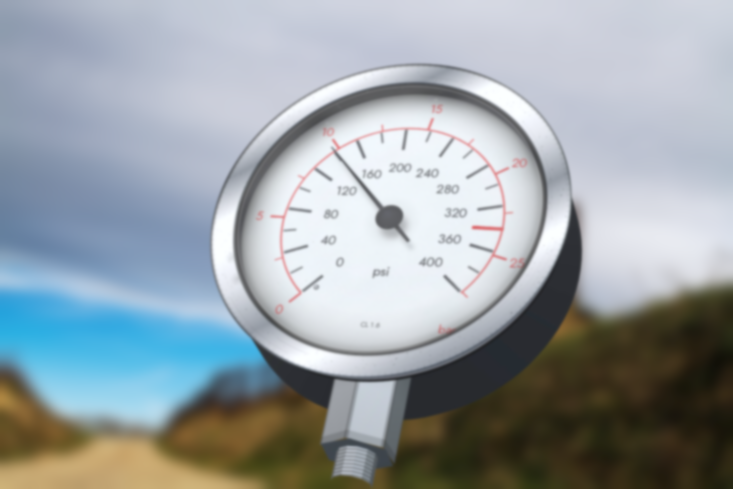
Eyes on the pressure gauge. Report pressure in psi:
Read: 140 psi
